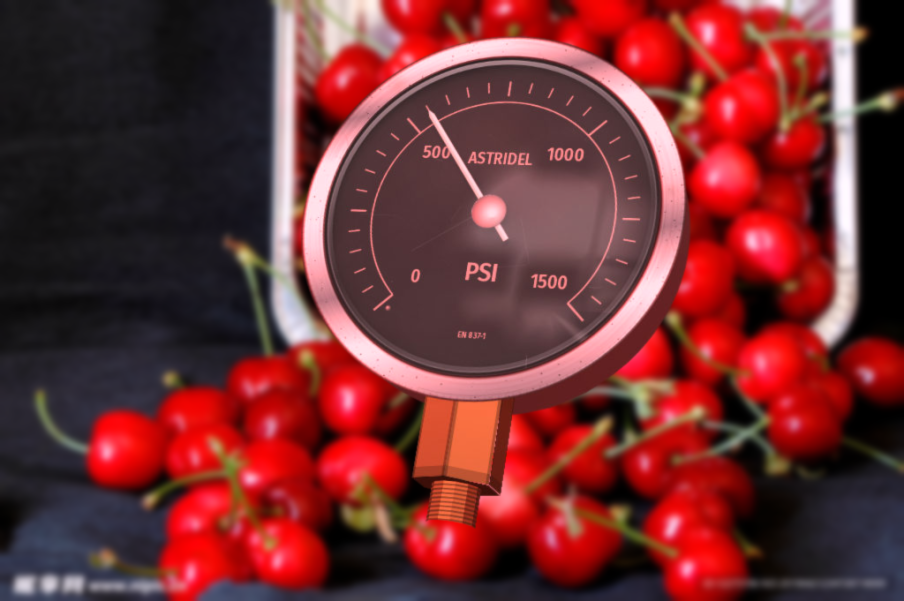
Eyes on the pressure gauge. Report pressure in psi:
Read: 550 psi
